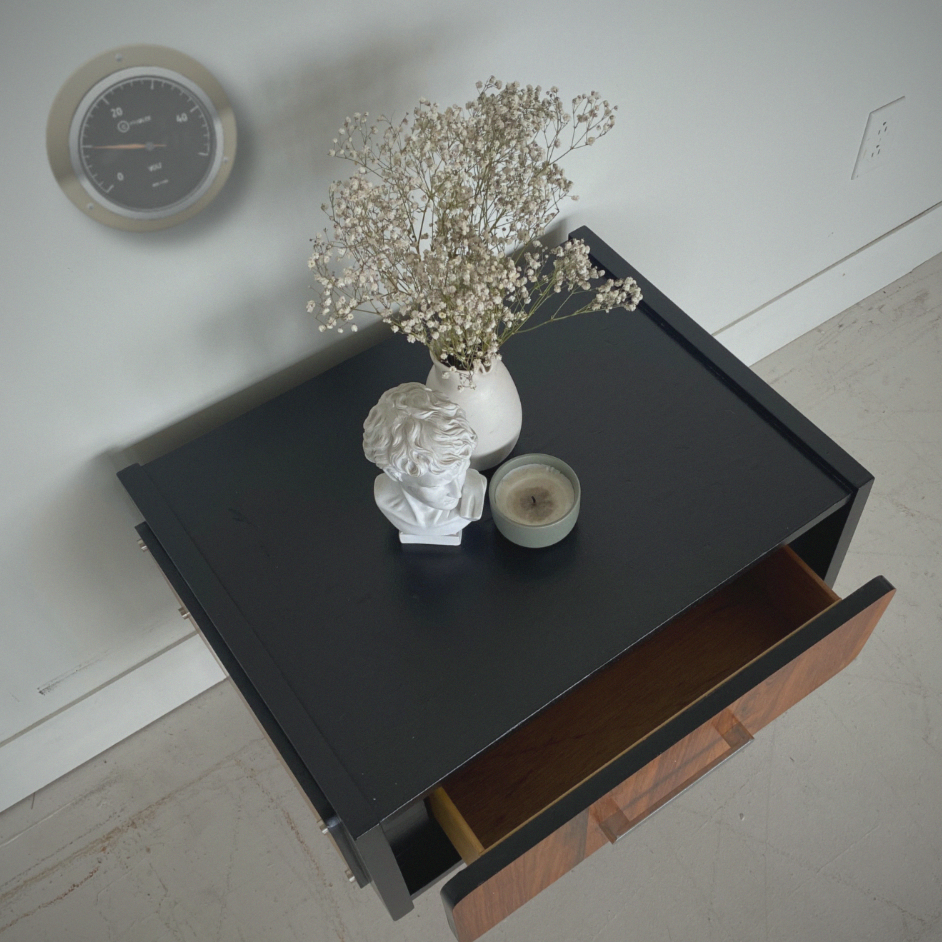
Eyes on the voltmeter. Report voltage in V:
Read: 10 V
